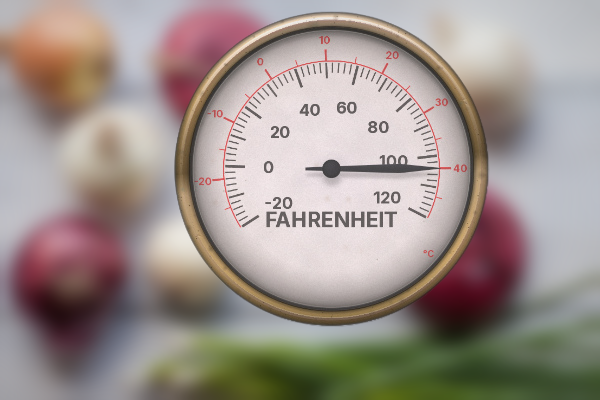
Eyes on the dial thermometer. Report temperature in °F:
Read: 104 °F
